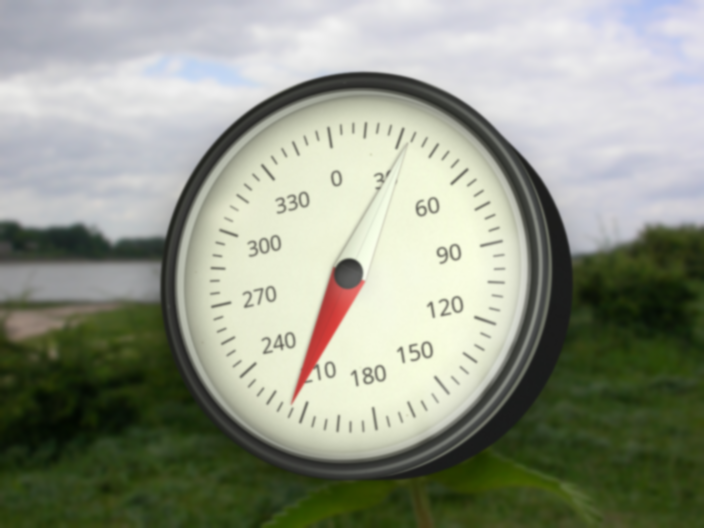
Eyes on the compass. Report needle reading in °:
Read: 215 °
